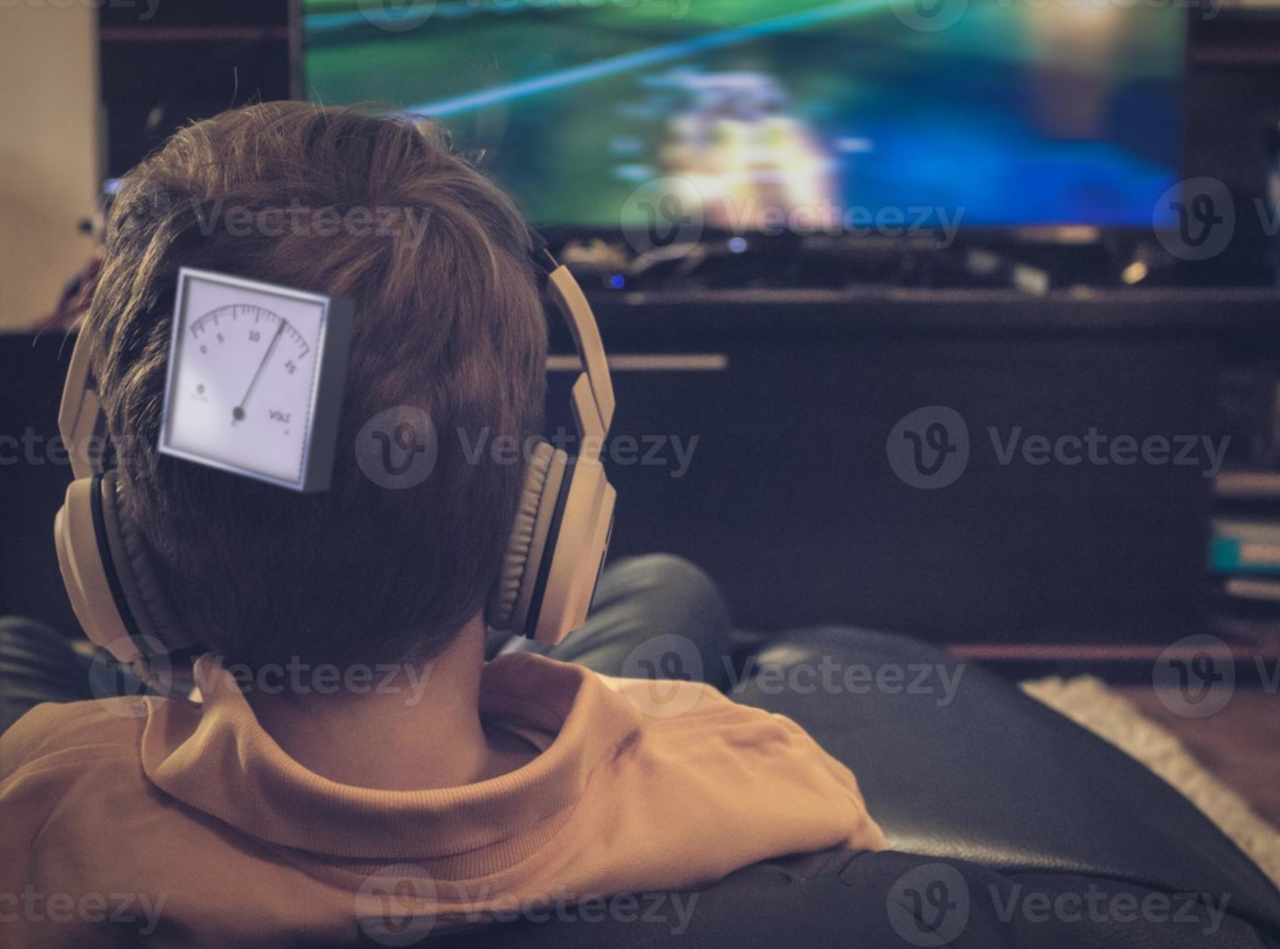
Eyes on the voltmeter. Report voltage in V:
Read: 12.5 V
